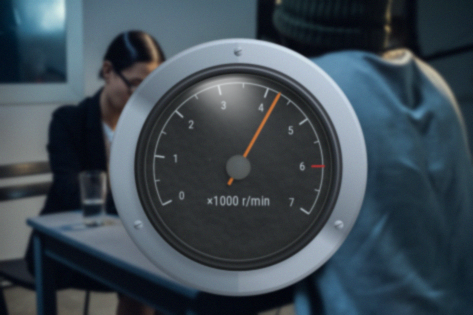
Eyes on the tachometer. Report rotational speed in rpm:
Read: 4250 rpm
